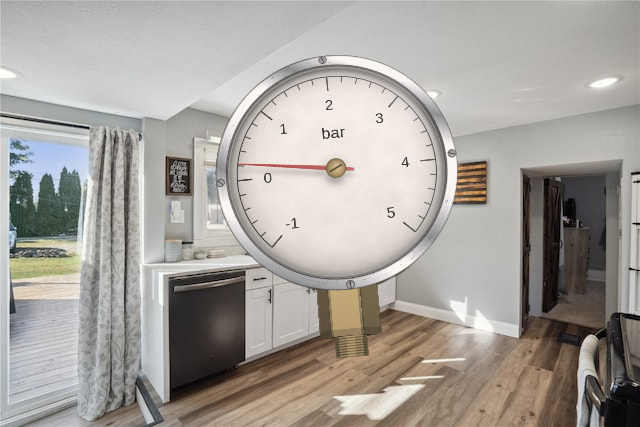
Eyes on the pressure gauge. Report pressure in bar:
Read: 0.2 bar
